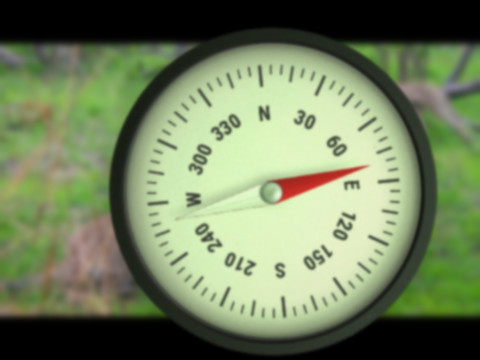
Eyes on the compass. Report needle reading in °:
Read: 80 °
